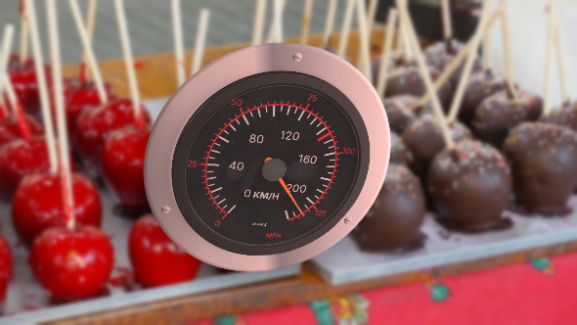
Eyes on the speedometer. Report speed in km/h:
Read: 210 km/h
